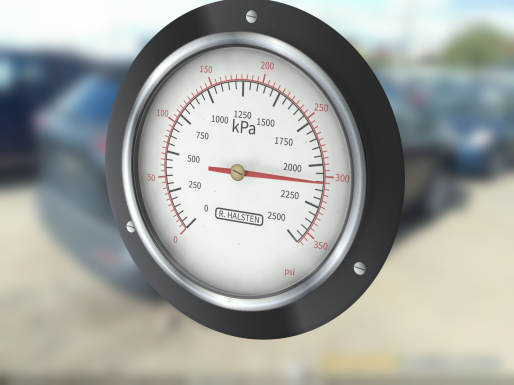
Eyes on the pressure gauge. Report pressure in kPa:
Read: 2100 kPa
